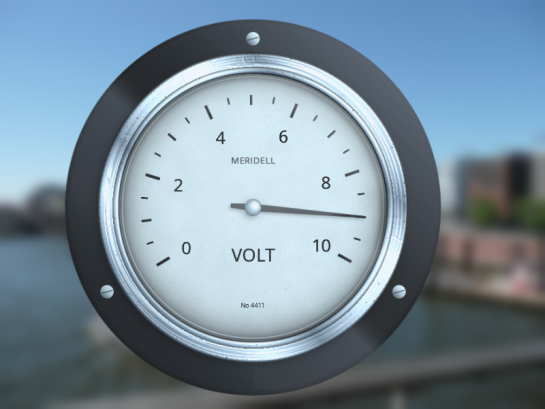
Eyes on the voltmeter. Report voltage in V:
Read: 9 V
